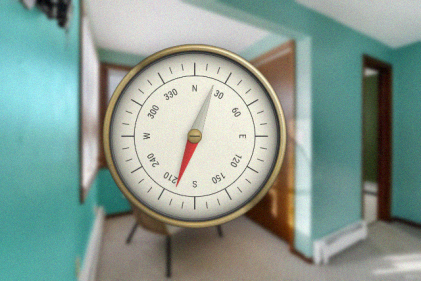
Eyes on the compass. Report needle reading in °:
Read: 200 °
